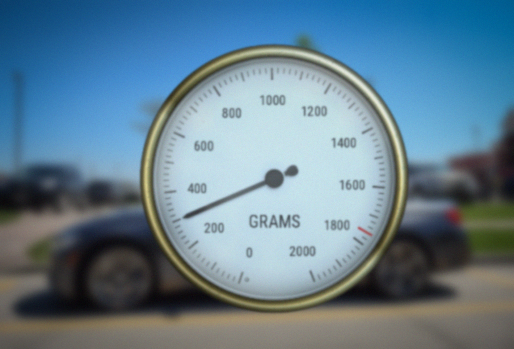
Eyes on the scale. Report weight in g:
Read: 300 g
